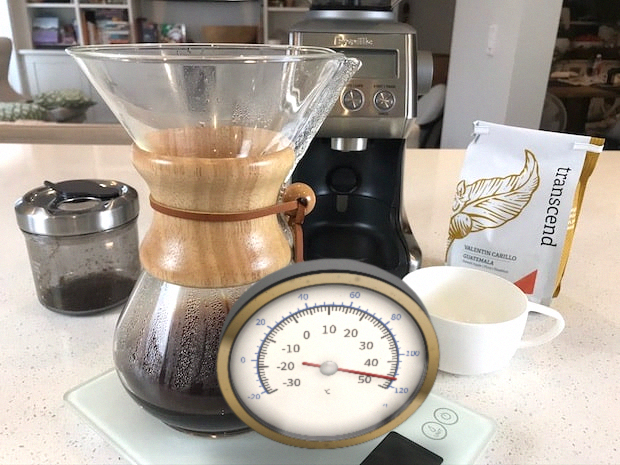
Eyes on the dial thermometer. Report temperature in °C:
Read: 45 °C
